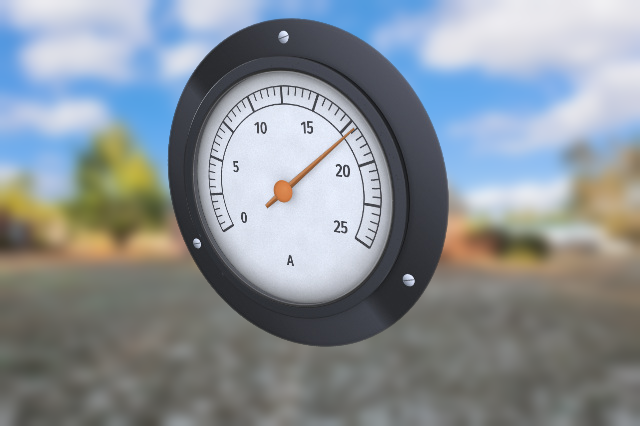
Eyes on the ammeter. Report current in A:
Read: 18 A
